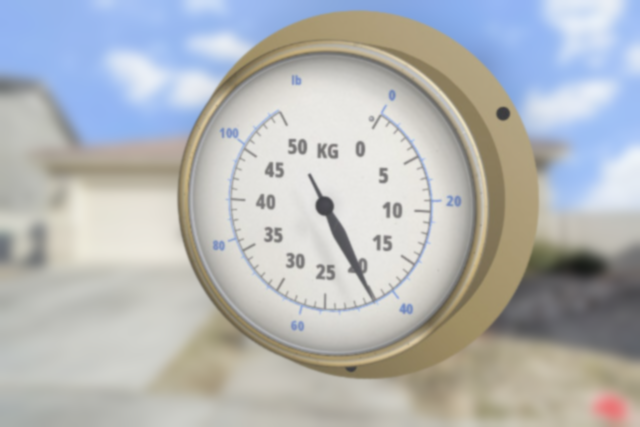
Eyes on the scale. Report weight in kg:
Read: 20 kg
